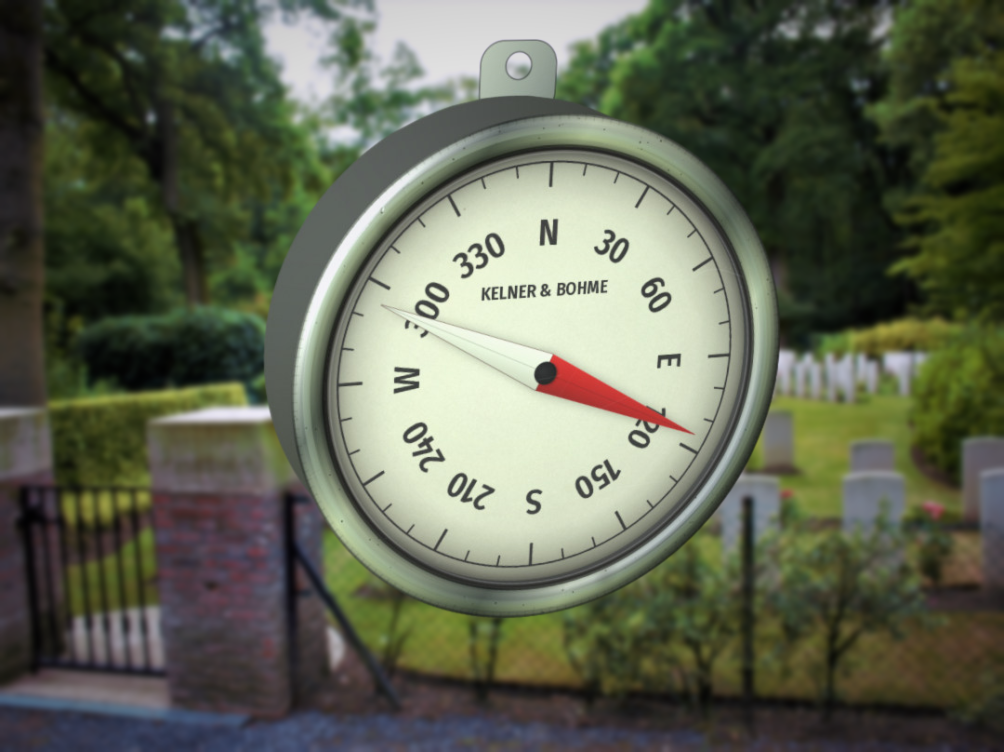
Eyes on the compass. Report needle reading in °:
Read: 115 °
